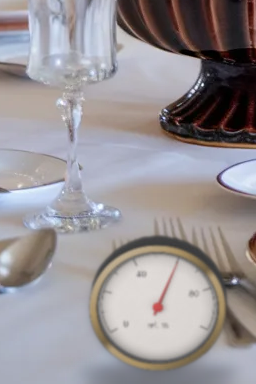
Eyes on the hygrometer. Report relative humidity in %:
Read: 60 %
